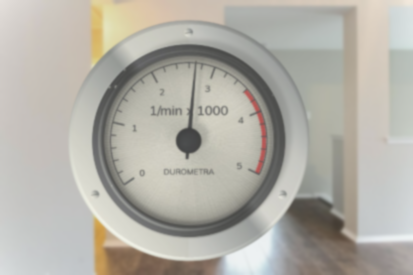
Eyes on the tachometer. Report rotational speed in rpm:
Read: 2700 rpm
